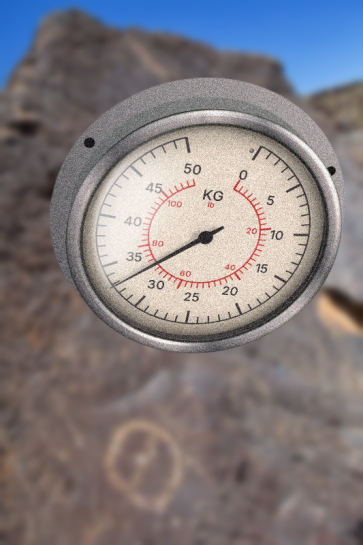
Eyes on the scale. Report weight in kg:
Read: 33 kg
